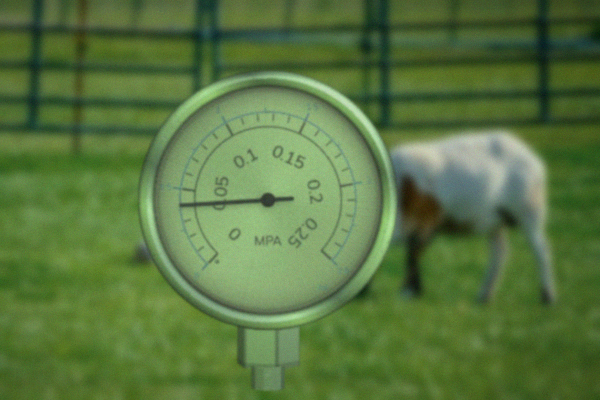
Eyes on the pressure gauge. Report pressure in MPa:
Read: 0.04 MPa
